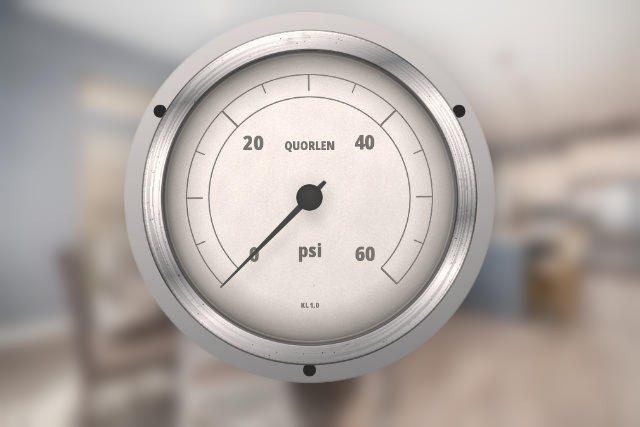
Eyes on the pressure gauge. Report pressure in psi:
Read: 0 psi
